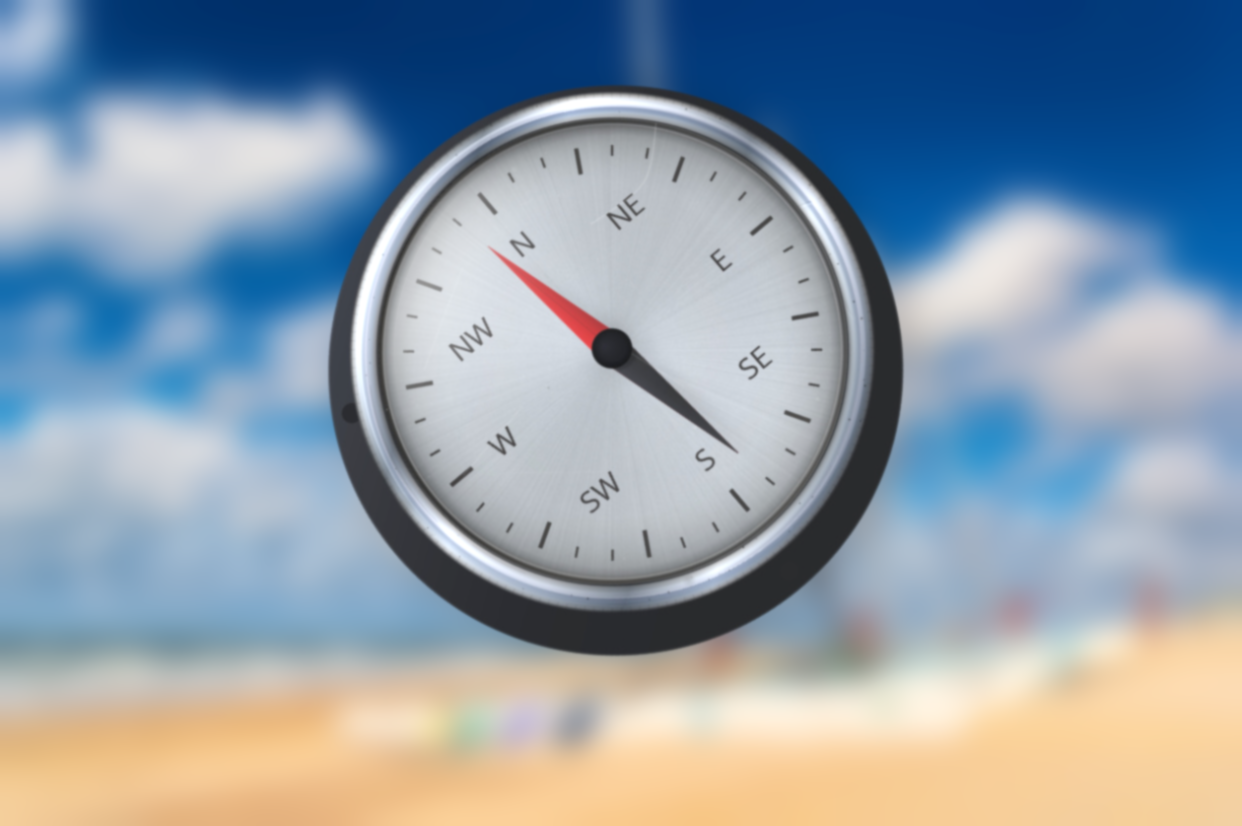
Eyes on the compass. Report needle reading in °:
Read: 350 °
